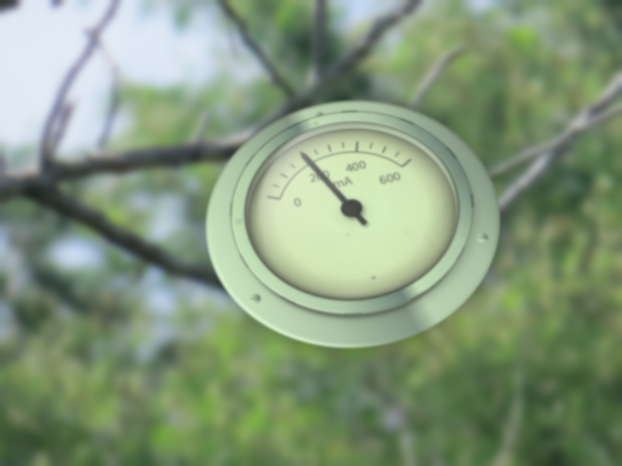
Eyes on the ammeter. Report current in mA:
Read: 200 mA
